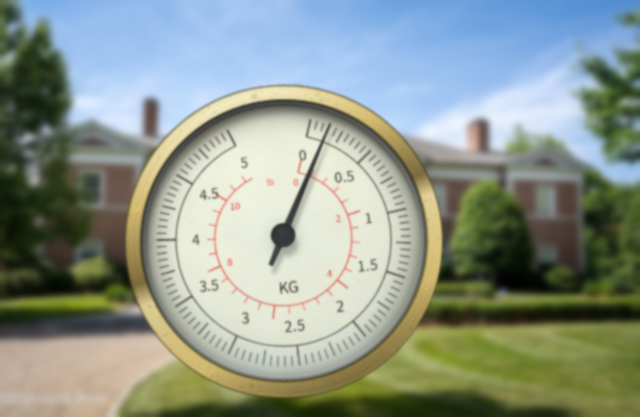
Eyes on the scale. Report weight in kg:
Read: 0.15 kg
